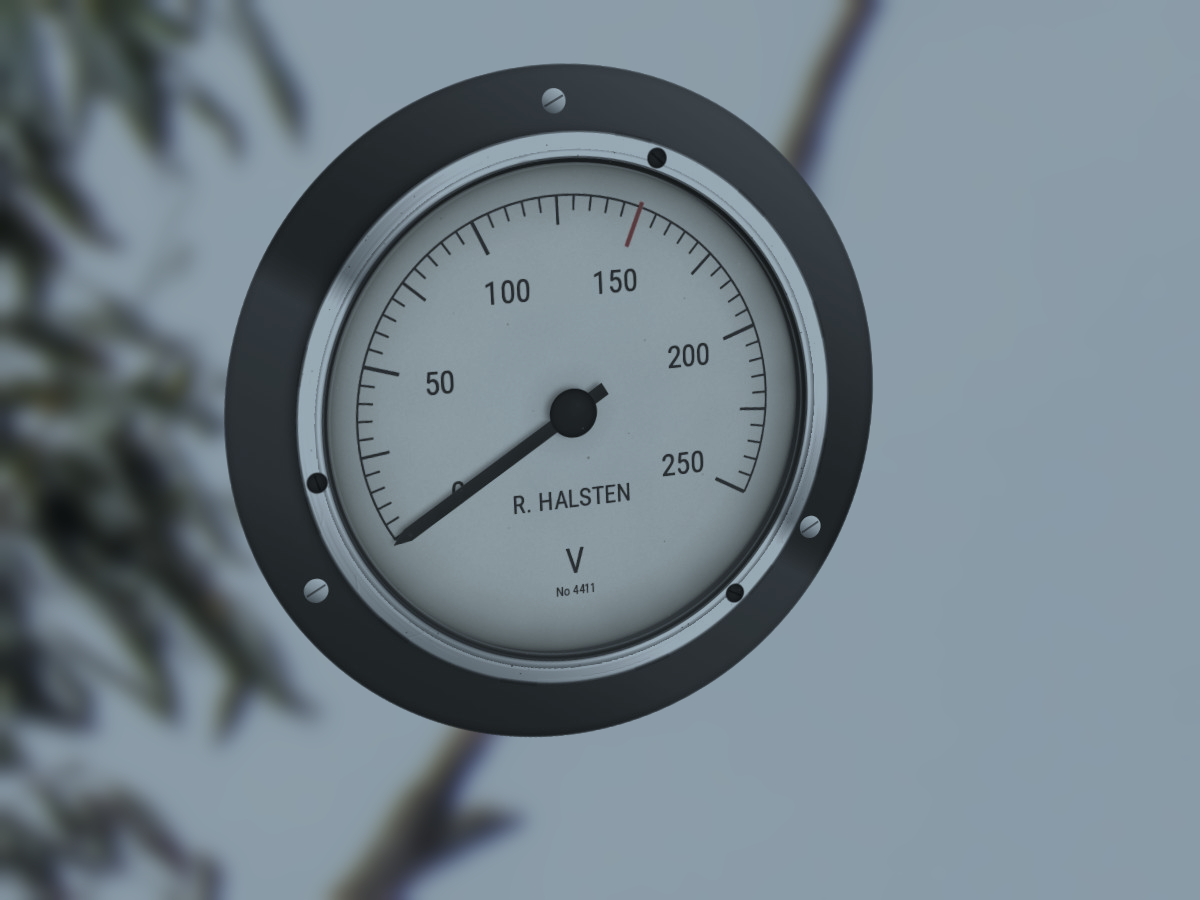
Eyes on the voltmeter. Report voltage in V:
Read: 0 V
